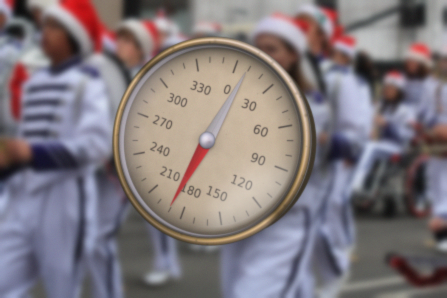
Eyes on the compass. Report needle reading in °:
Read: 190 °
